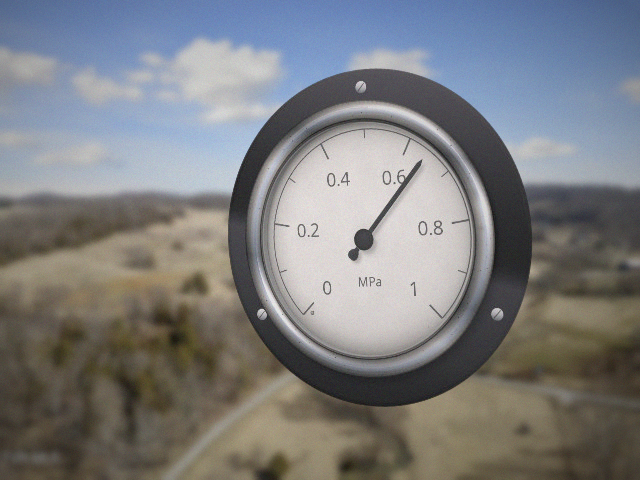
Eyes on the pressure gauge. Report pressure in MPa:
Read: 0.65 MPa
